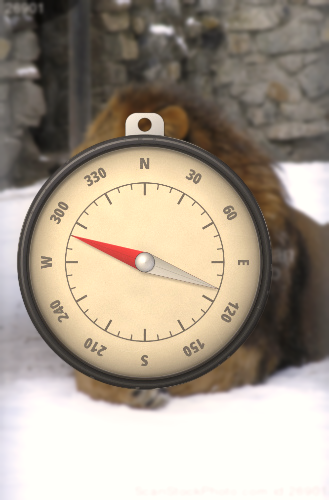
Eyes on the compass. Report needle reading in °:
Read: 290 °
